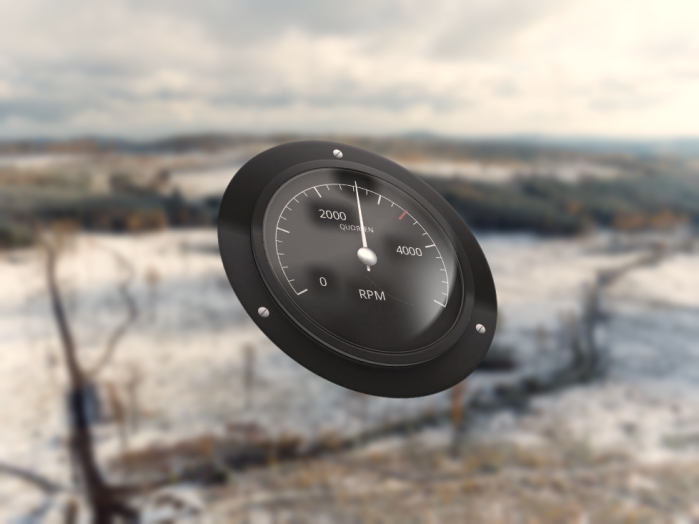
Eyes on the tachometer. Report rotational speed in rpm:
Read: 2600 rpm
